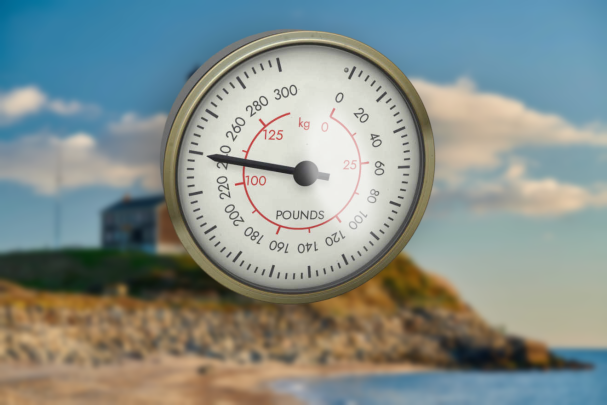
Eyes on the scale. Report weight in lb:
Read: 240 lb
